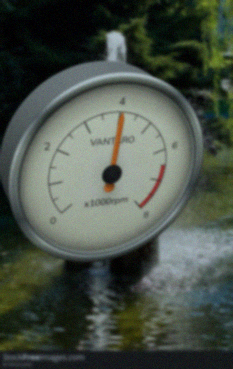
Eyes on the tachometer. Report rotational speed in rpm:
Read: 4000 rpm
